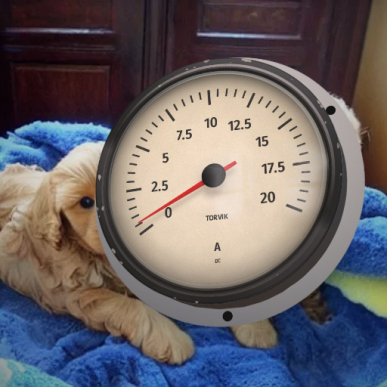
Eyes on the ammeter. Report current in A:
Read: 0.5 A
